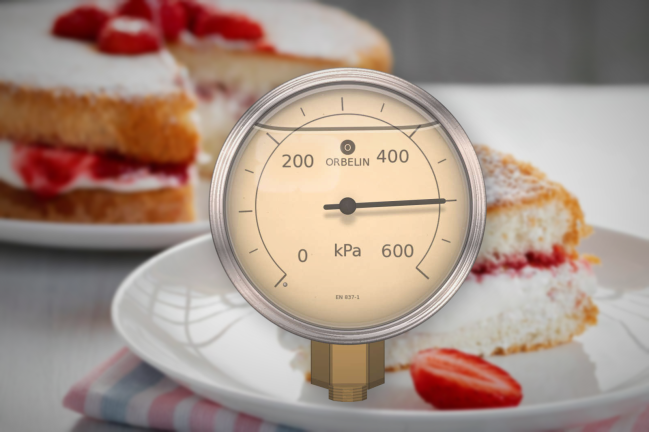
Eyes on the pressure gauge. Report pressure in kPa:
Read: 500 kPa
